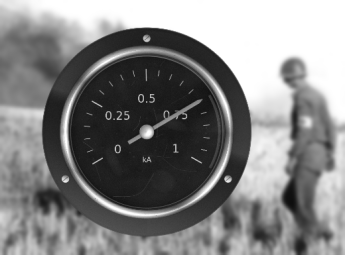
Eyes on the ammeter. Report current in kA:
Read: 0.75 kA
